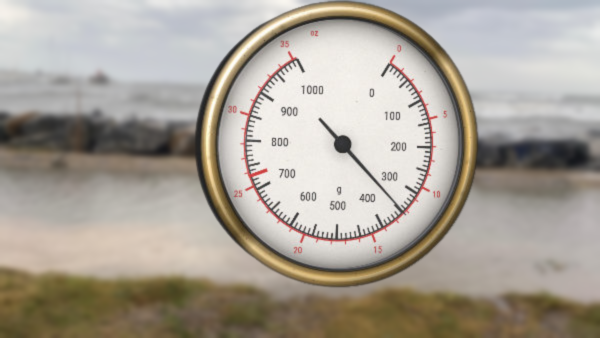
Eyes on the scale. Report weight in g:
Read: 350 g
